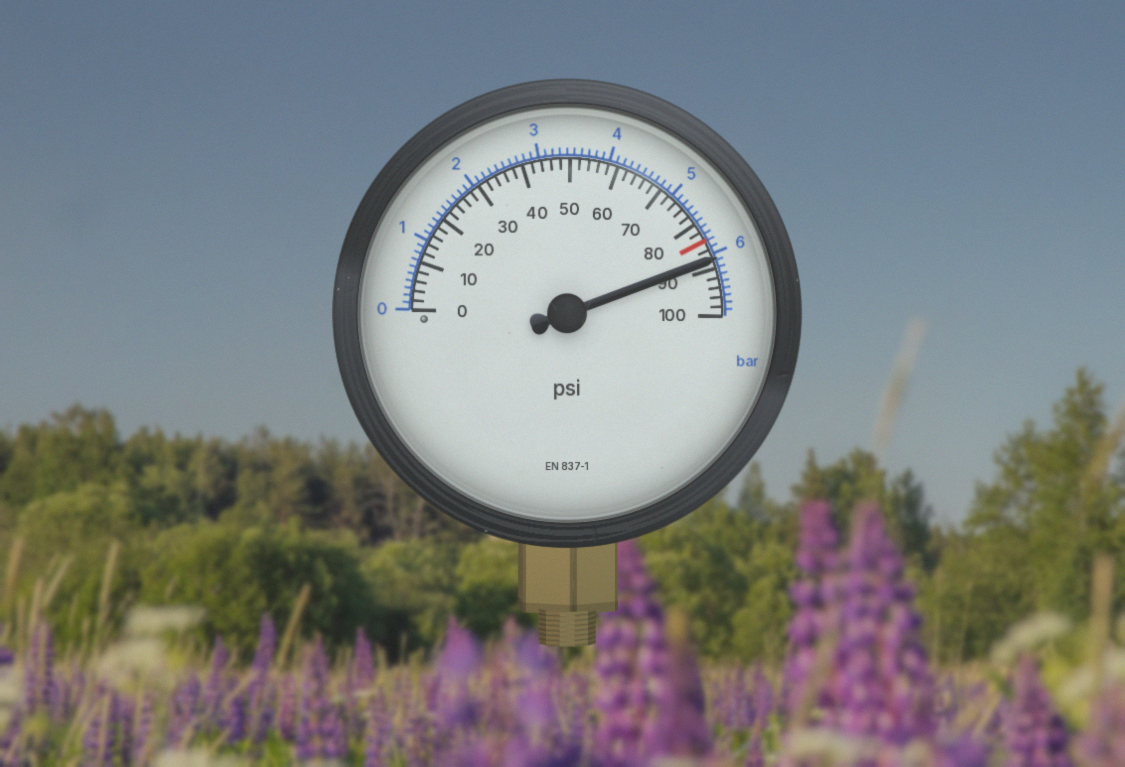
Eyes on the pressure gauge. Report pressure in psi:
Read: 88 psi
